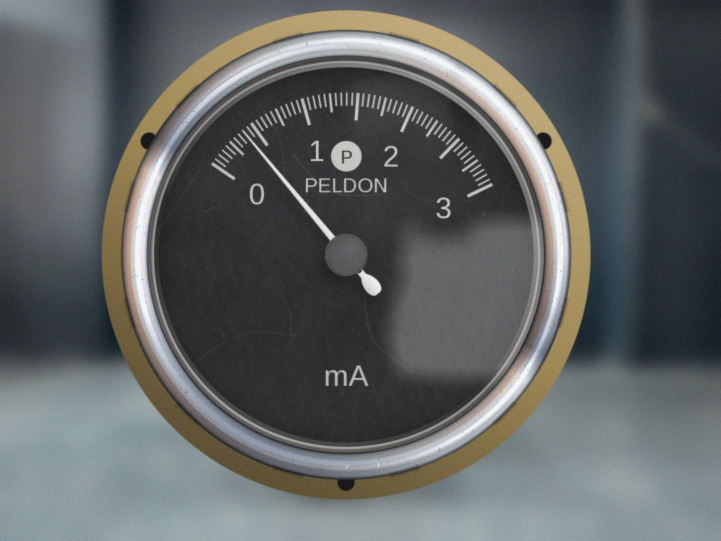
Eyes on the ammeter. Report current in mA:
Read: 0.4 mA
